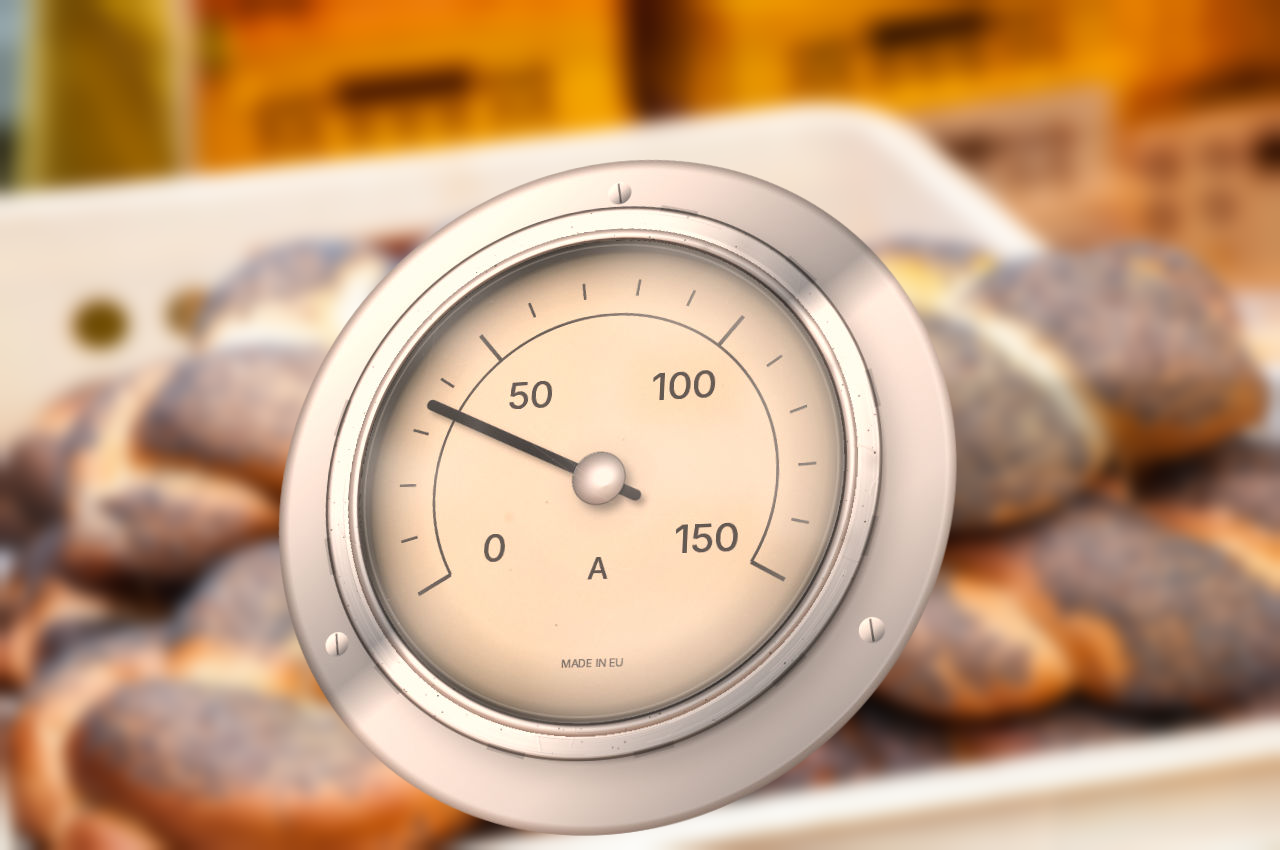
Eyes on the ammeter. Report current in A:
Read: 35 A
